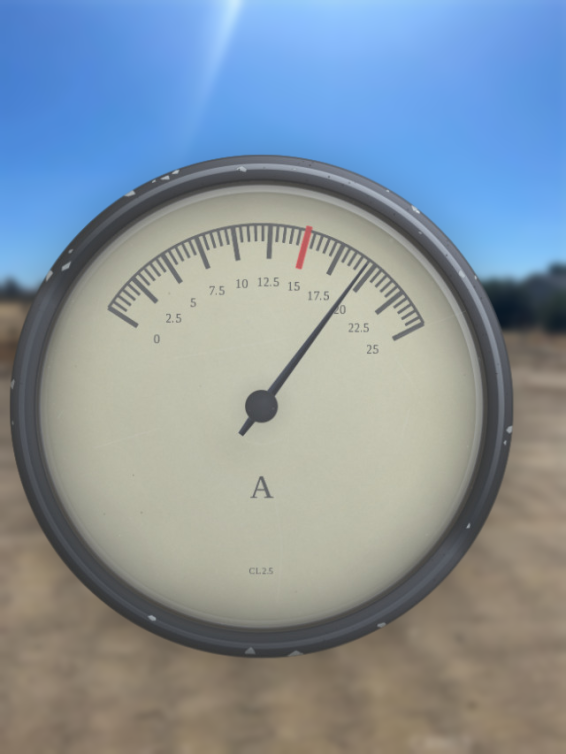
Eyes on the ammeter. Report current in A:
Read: 19.5 A
